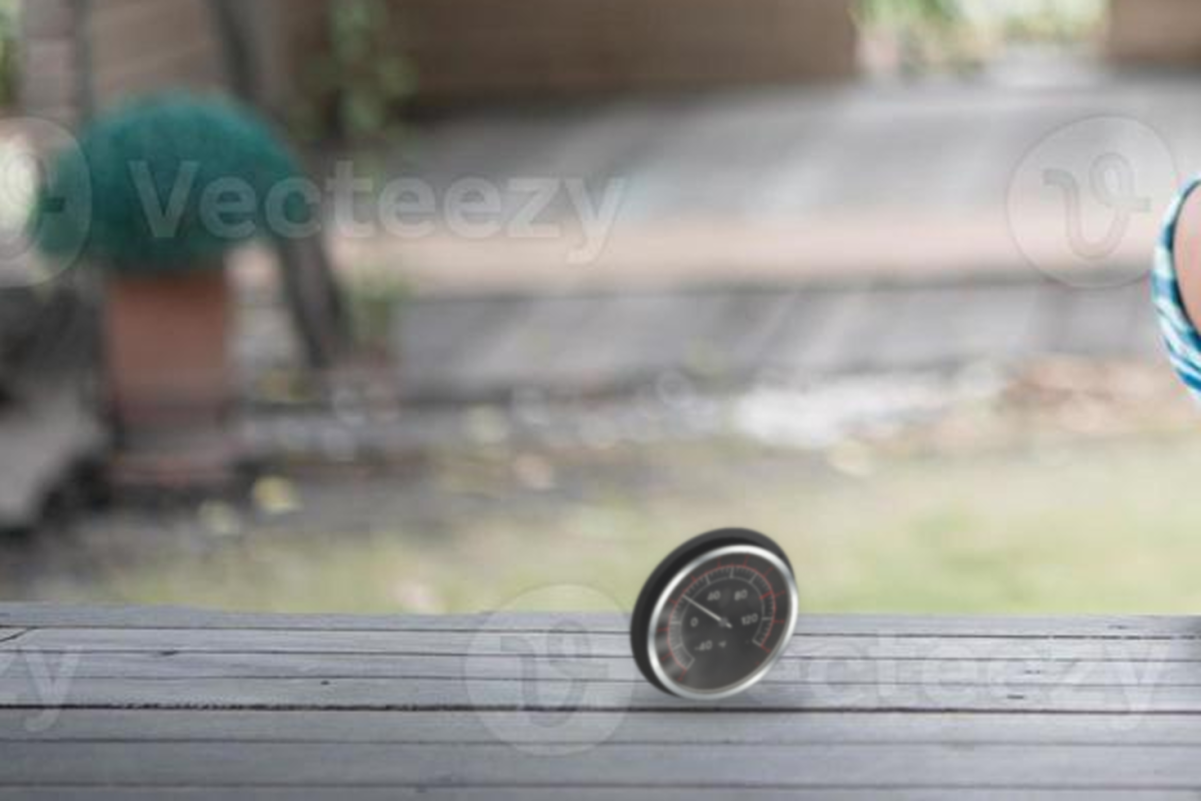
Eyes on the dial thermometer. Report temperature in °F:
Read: 20 °F
